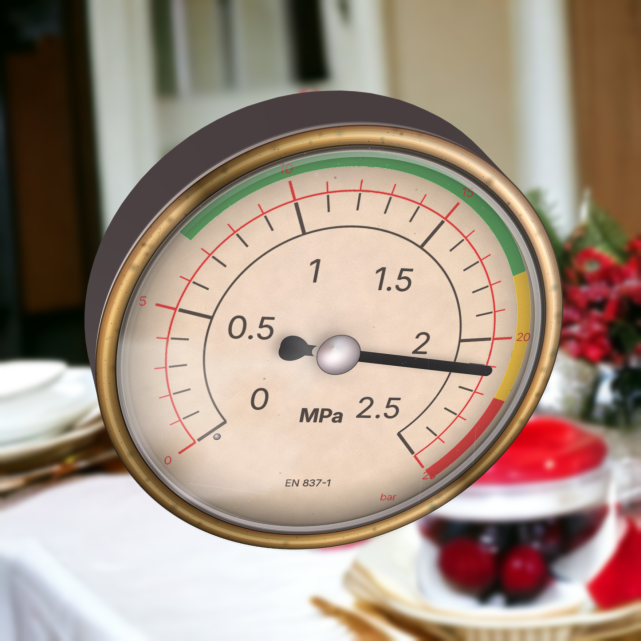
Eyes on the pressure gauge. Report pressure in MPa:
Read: 2.1 MPa
